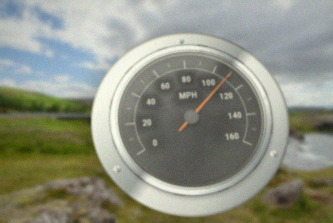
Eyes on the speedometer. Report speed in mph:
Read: 110 mph
